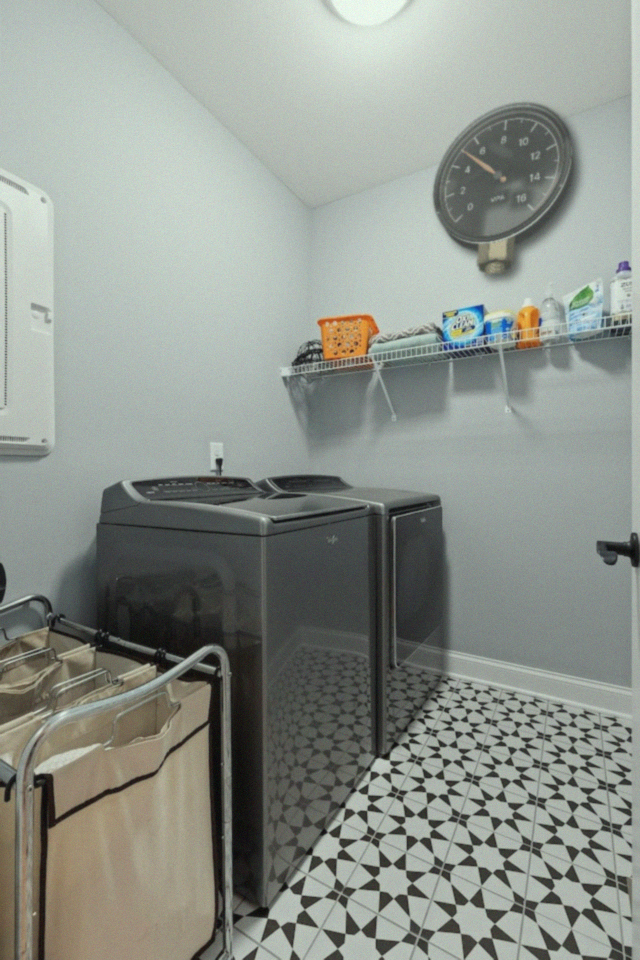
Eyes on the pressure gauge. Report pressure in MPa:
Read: 5 MPa
